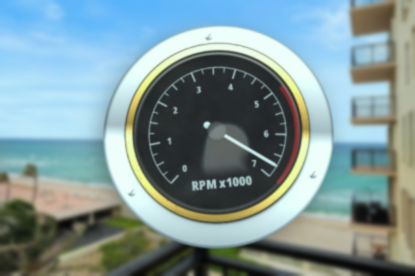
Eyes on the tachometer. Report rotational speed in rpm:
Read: 6750 rpm
